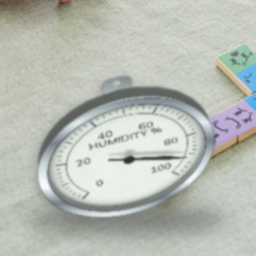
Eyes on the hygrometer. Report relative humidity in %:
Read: 90 %
